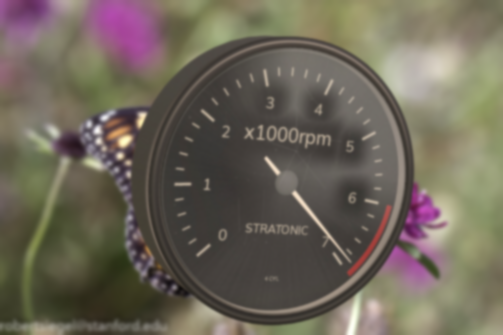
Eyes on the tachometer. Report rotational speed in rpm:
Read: 6900 rpm
